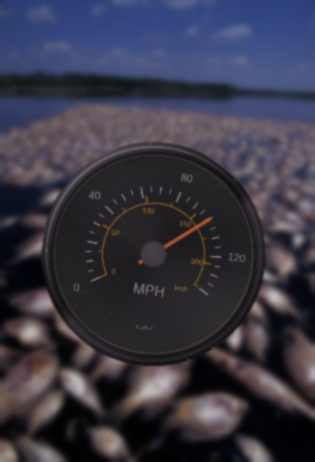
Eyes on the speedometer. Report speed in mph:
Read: 100 mph
